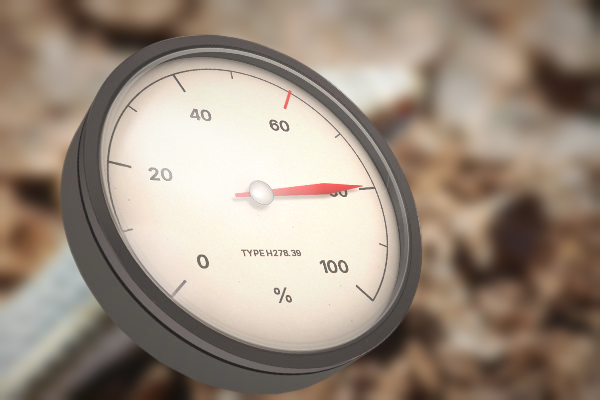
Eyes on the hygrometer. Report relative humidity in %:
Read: 80 %
